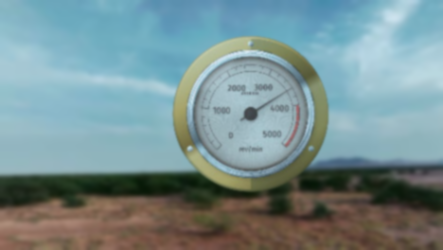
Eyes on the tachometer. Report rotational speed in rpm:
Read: 3600 rpm
